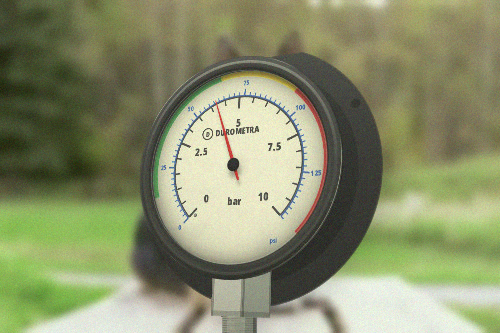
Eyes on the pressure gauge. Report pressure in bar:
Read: 4.25 bar
